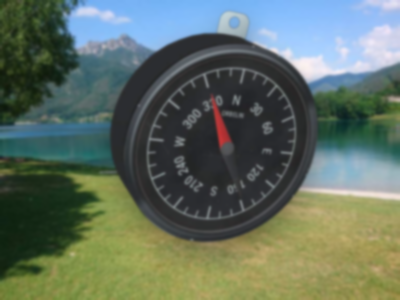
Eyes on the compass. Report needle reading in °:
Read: 330 °
